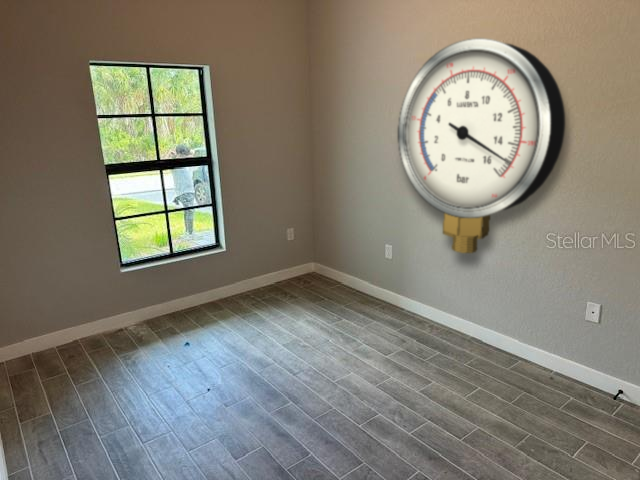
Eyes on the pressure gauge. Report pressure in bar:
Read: 15 bar
